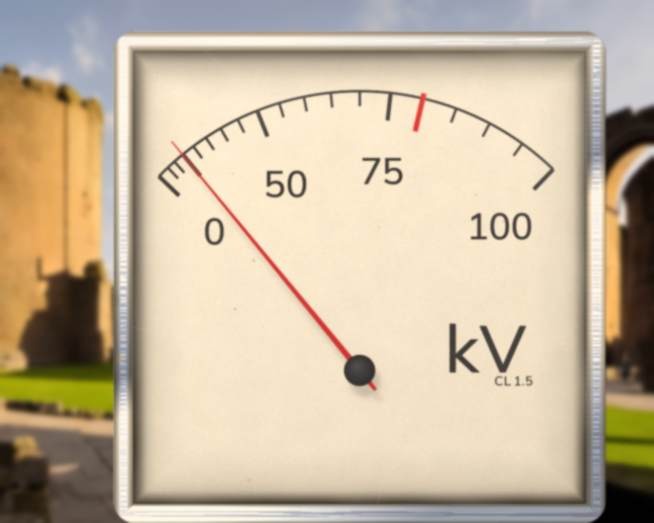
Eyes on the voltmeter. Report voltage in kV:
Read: 25 kV
